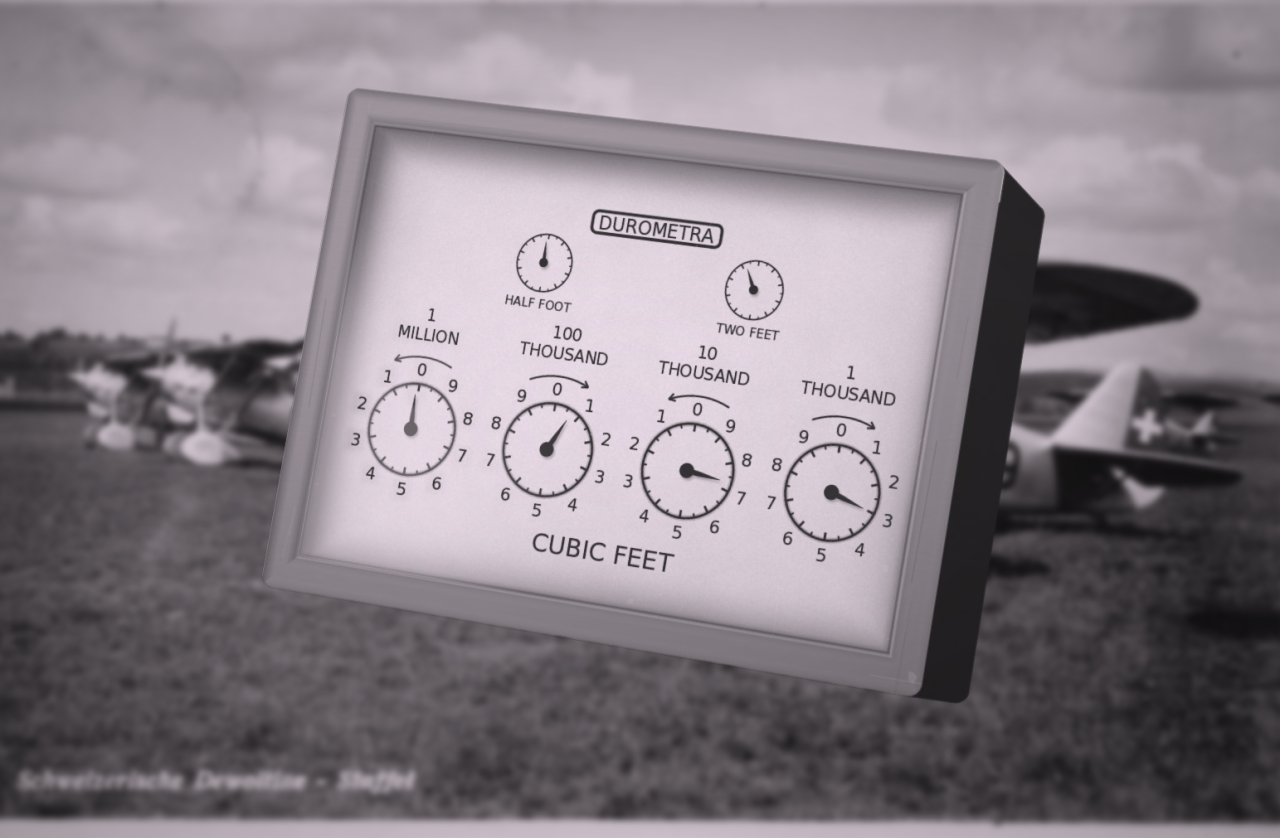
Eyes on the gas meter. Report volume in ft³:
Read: 7300 ft³
